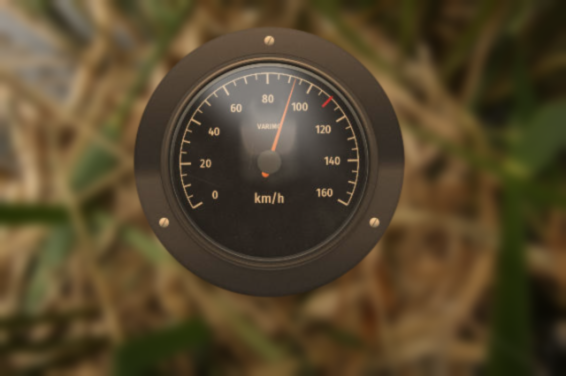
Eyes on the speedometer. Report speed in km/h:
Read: 92.5 km/h
